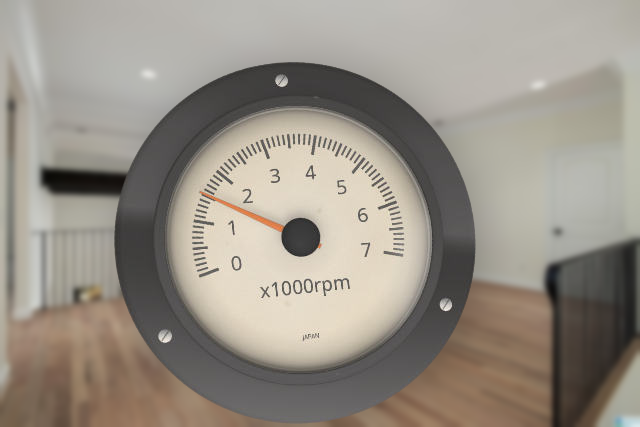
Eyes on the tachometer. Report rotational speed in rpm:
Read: 1500 rpm
